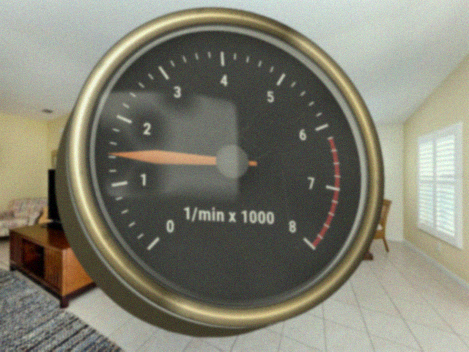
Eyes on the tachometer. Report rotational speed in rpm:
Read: 1400 rpm
